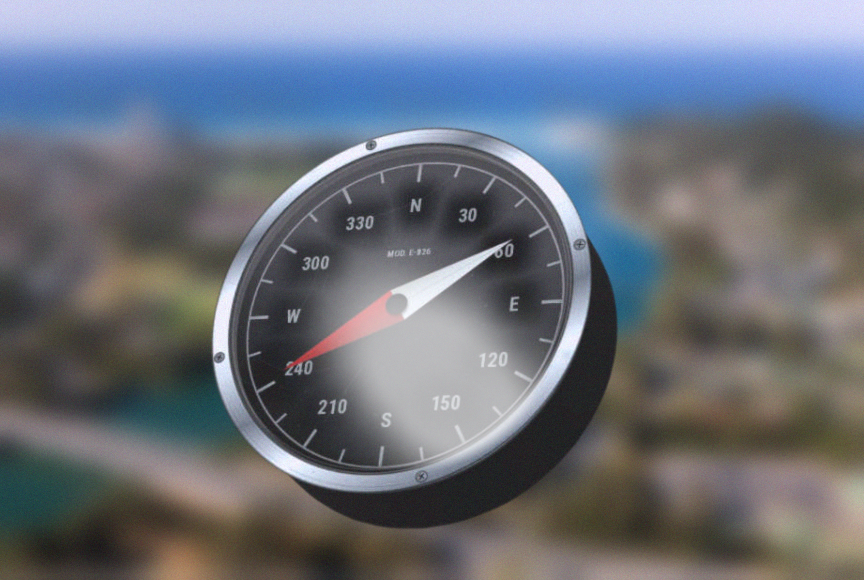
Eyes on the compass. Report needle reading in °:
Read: 240 °
